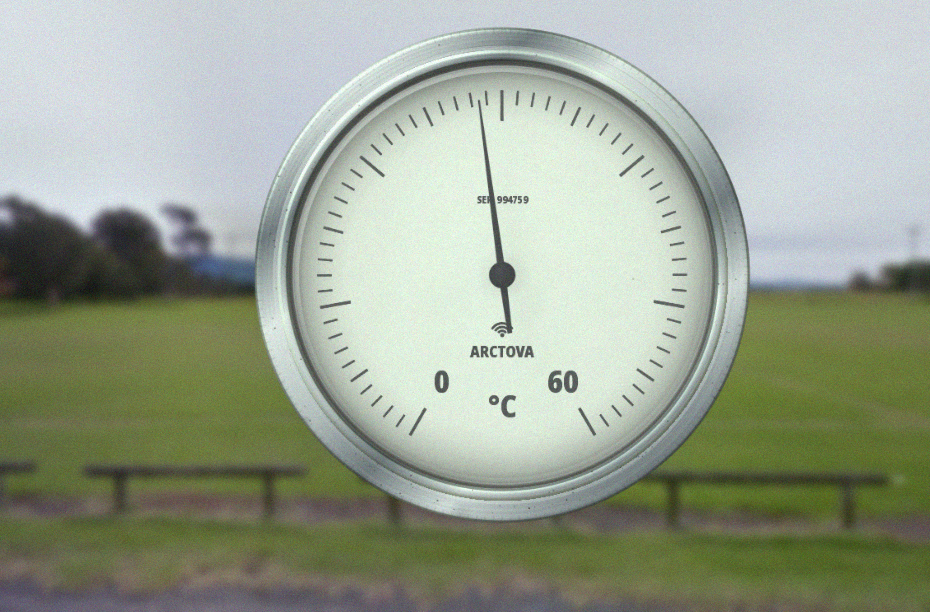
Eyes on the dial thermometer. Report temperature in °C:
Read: 28.5 °C
